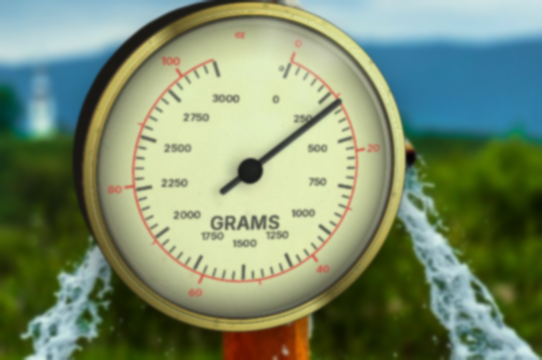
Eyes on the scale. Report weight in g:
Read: 300 g
